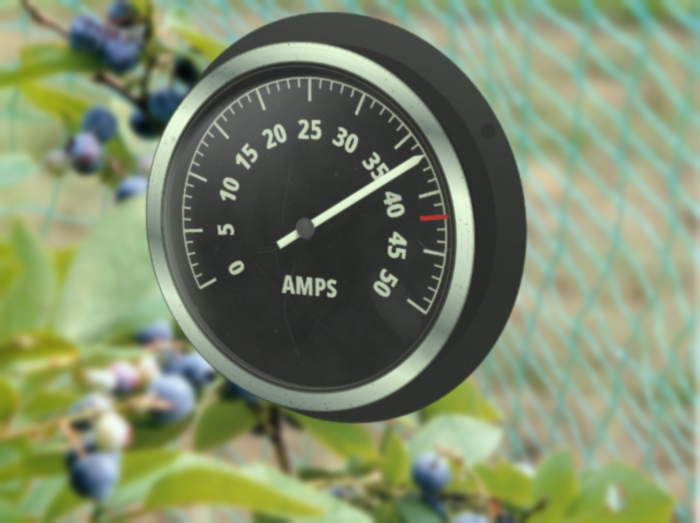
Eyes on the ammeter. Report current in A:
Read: 37 A
